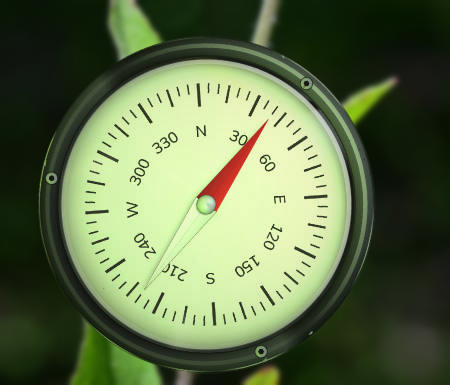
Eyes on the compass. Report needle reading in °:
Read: 40 °
